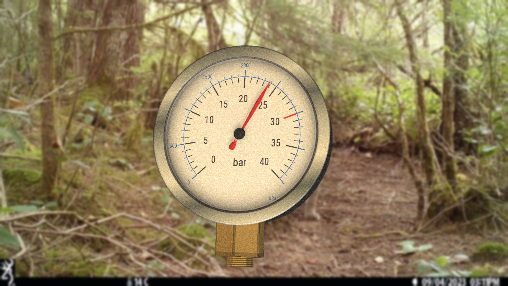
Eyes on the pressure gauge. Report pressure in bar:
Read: 24 bar
